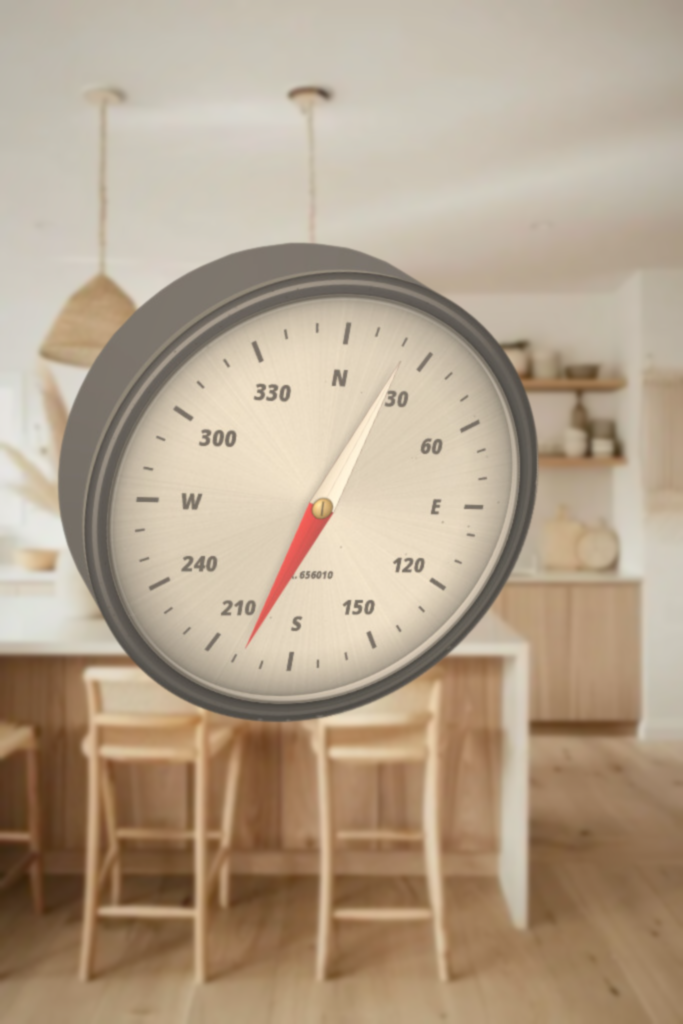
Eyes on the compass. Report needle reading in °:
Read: 200 °
